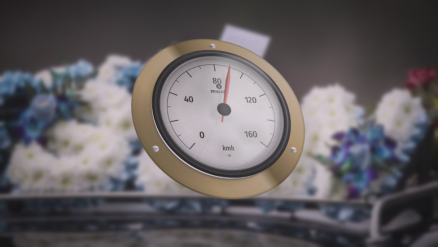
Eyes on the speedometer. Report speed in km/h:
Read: 90 km/h
